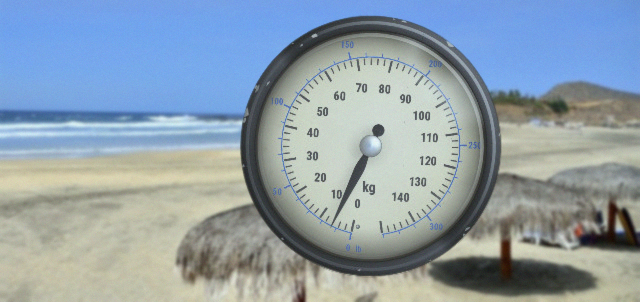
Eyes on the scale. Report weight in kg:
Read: 6 kg
